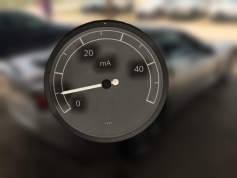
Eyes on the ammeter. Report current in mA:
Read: 5 mA
